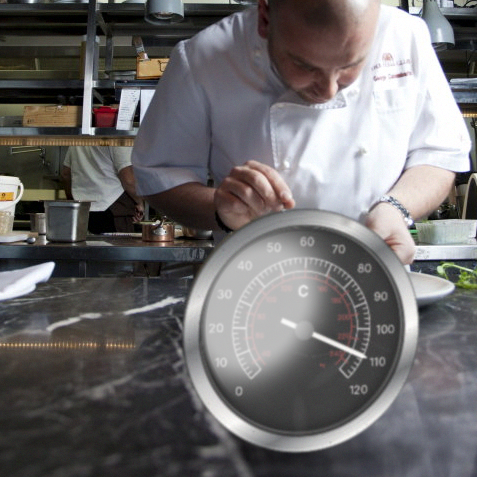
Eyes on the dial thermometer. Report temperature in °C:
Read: 110 °C
